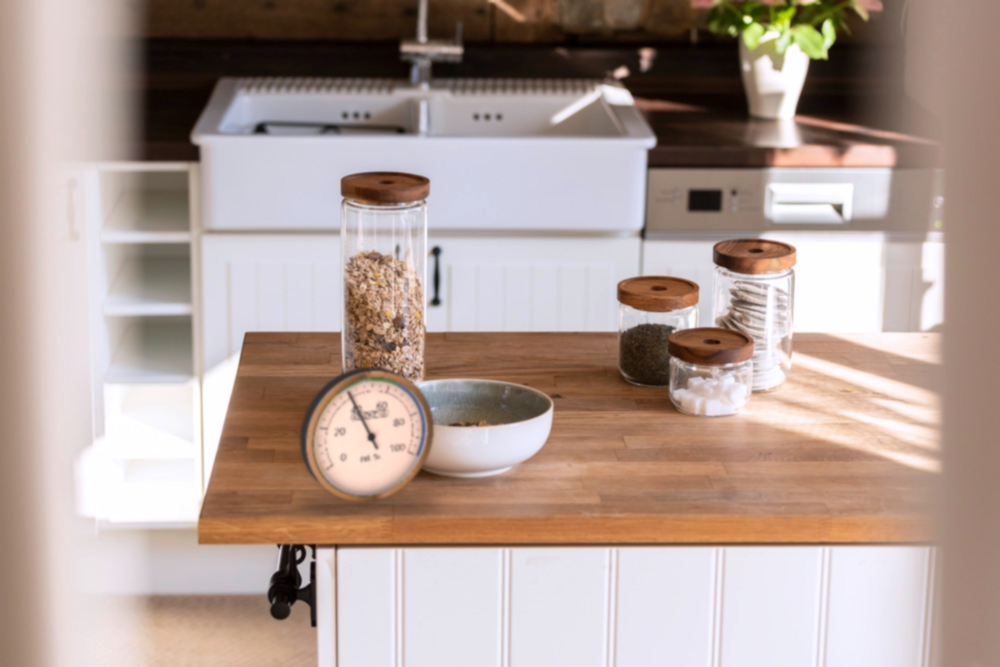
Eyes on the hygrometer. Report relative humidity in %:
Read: 40 %
